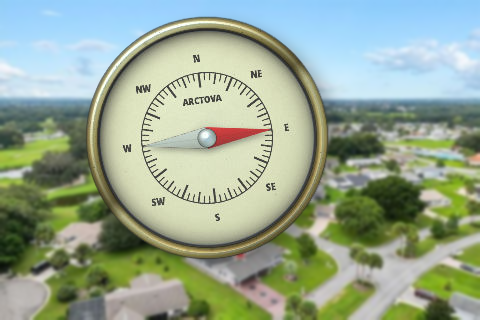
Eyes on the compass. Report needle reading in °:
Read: 90 °
